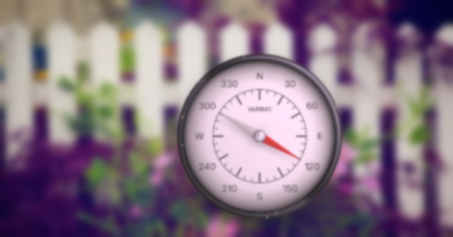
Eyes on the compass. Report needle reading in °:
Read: 120 °
